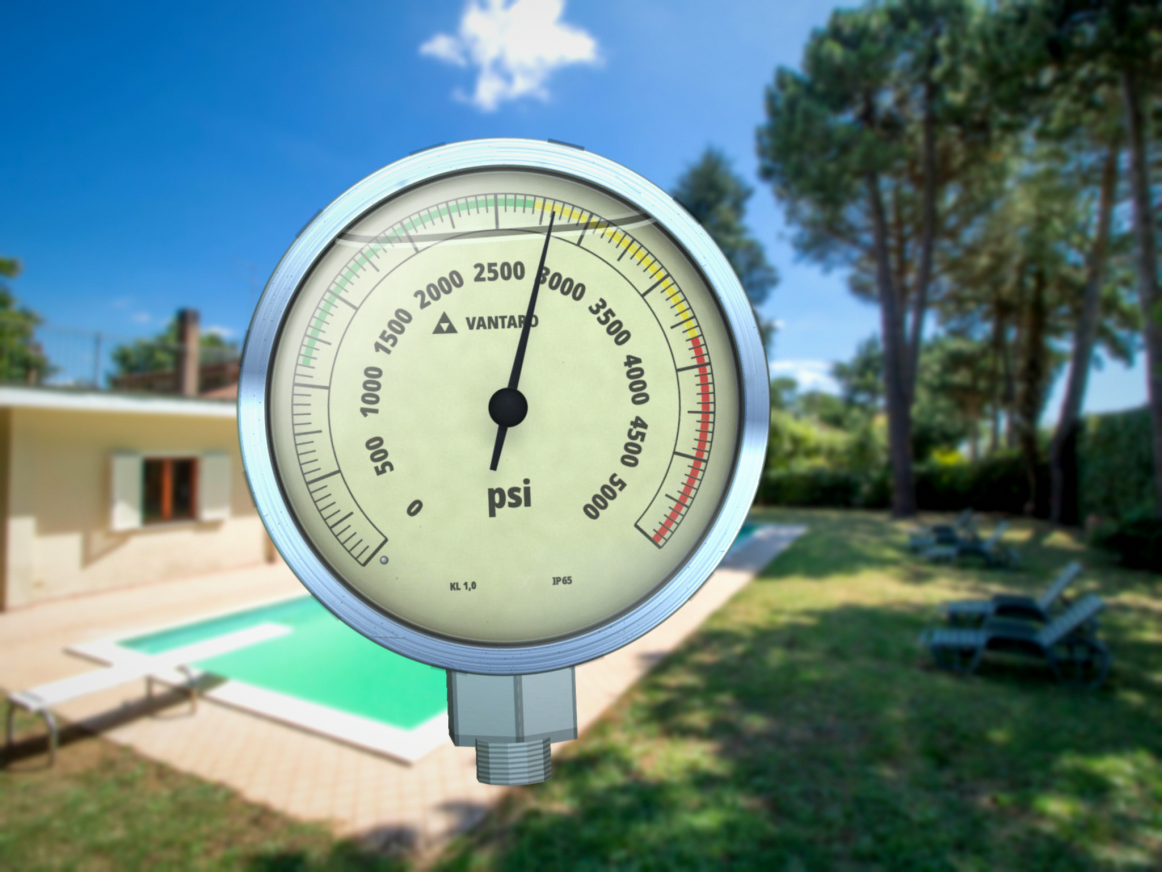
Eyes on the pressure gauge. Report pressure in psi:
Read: 2800 psi
